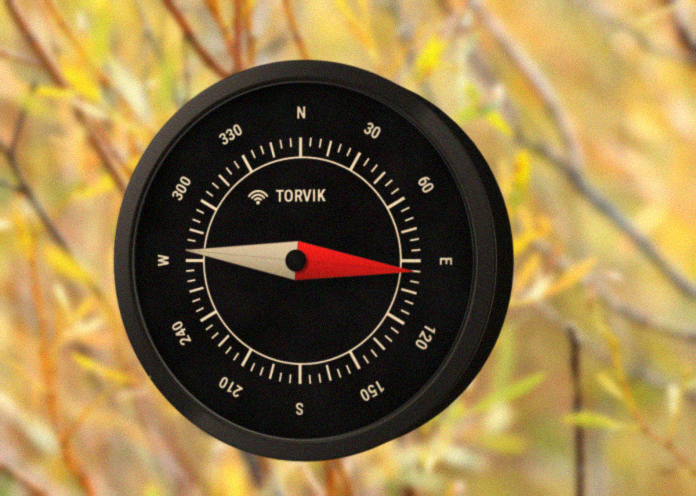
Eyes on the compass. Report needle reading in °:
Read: 95 °
